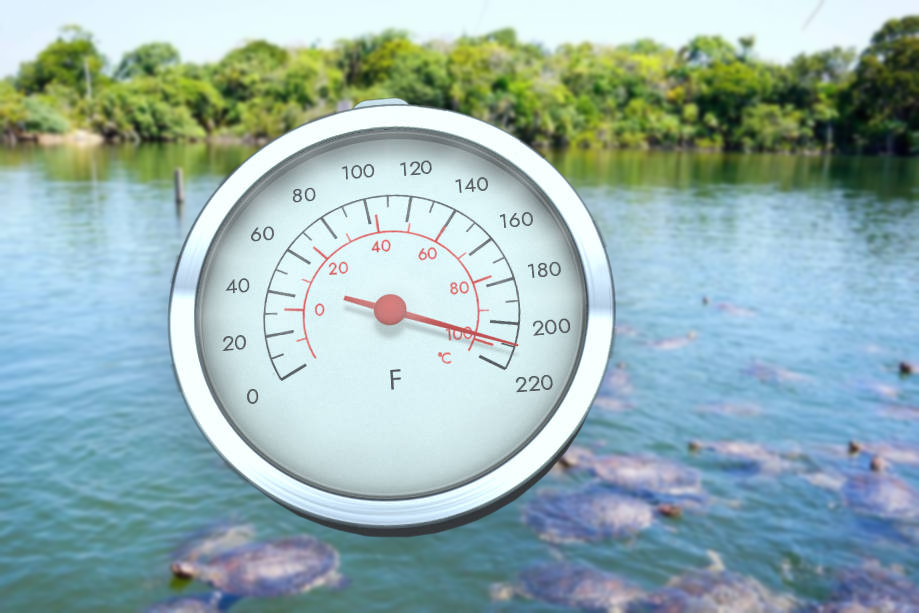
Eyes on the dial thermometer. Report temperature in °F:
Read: 210 °F
